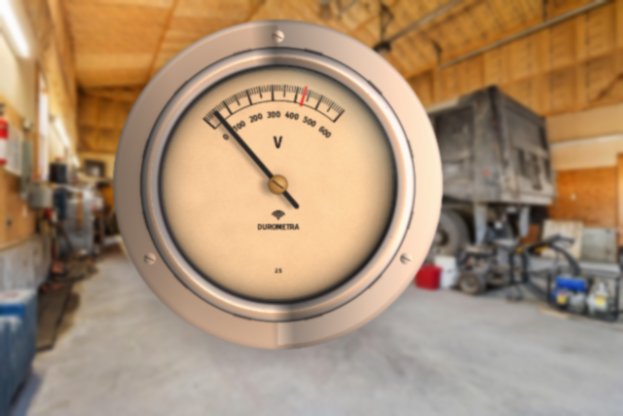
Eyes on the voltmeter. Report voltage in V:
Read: 50 V
